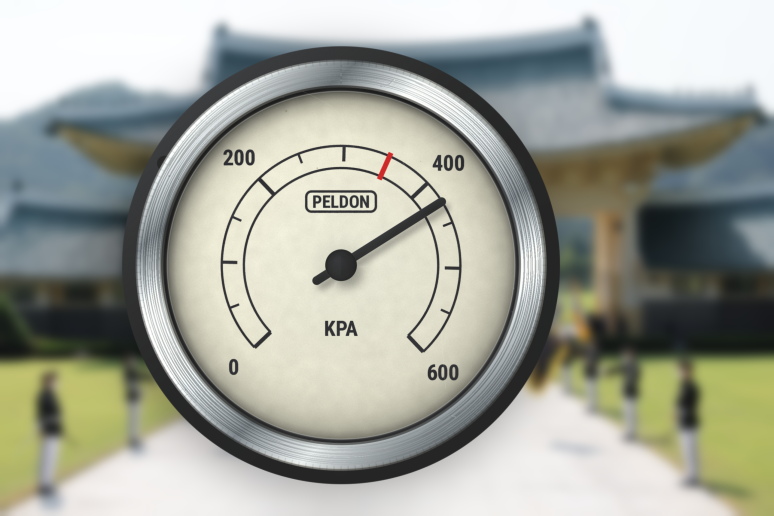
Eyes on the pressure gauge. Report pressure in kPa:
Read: 425 kPa
